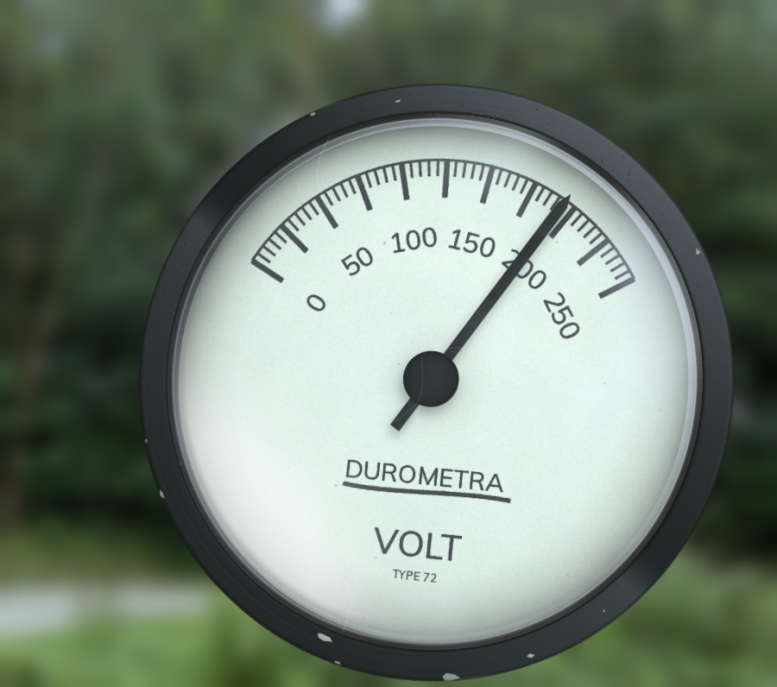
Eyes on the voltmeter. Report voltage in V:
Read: 195 V
